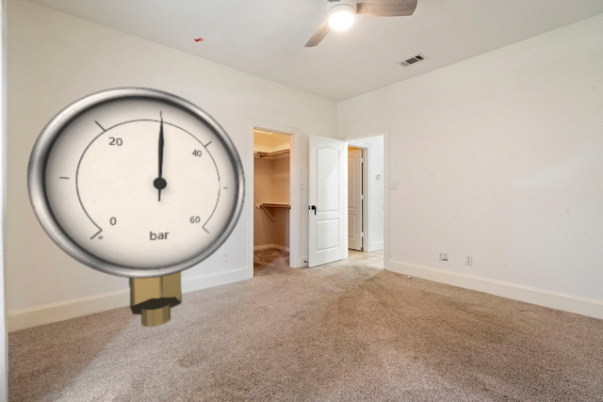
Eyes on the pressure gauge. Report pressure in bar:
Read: 30 bar
